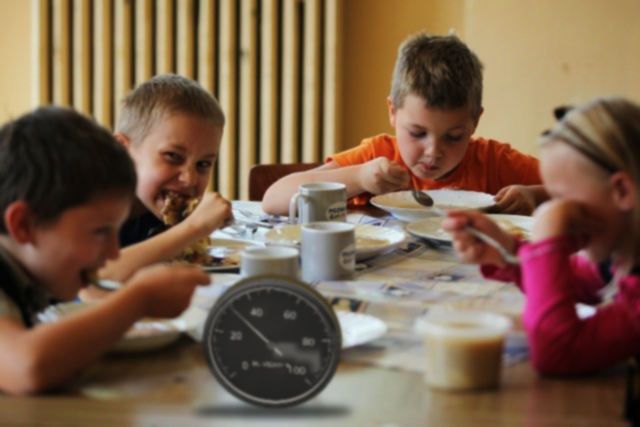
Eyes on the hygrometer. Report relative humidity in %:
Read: 32 %
